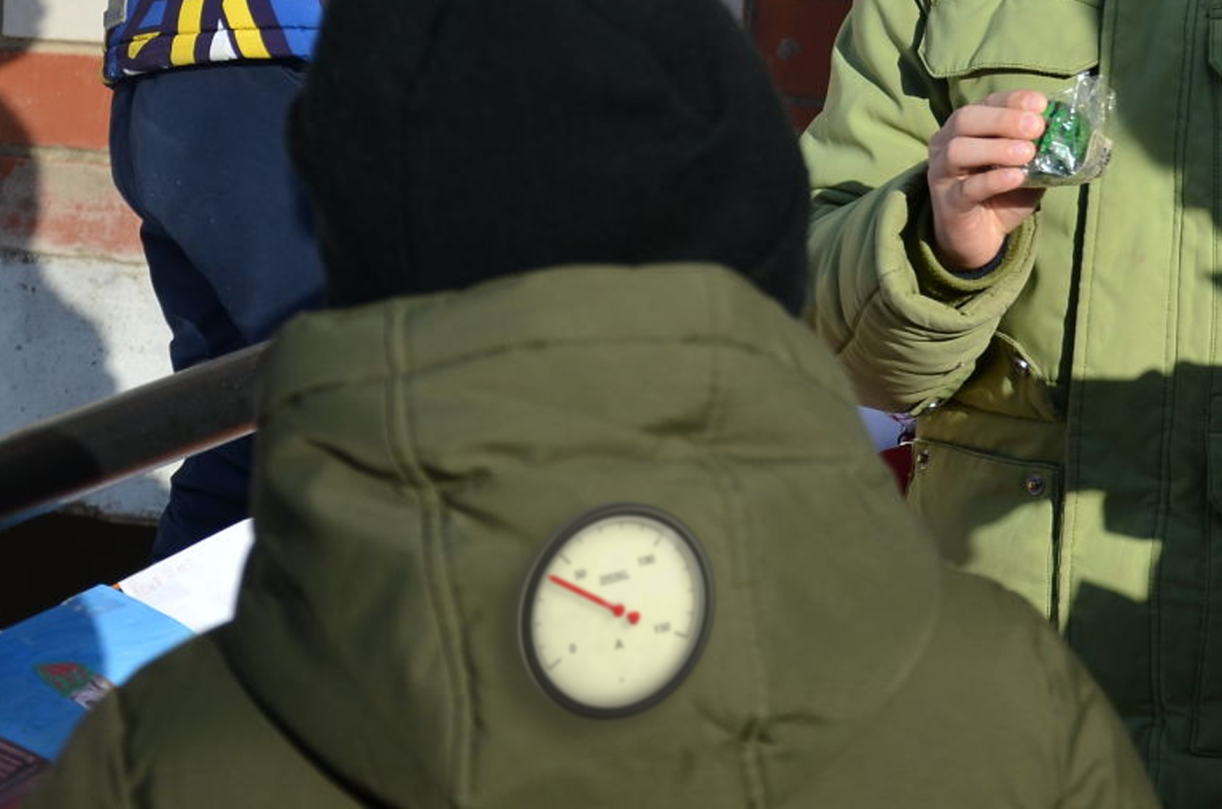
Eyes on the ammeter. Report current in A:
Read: 40 A
